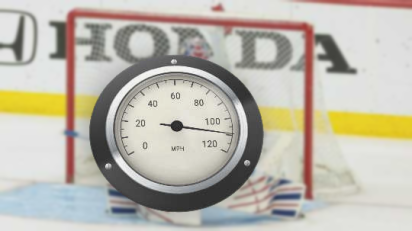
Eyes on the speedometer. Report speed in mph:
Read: 110 mph
